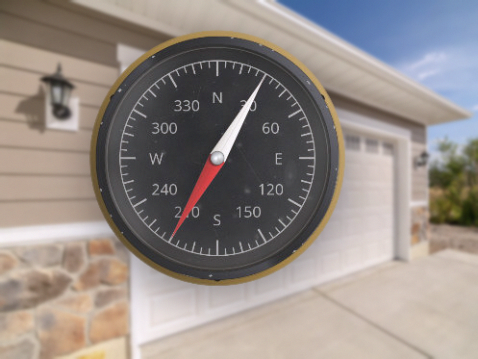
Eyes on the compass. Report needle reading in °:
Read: 210 °
